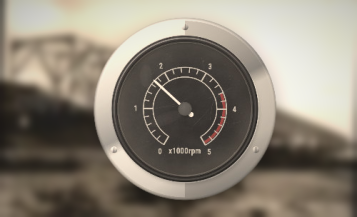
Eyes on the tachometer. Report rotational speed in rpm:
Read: 1700 rpm
